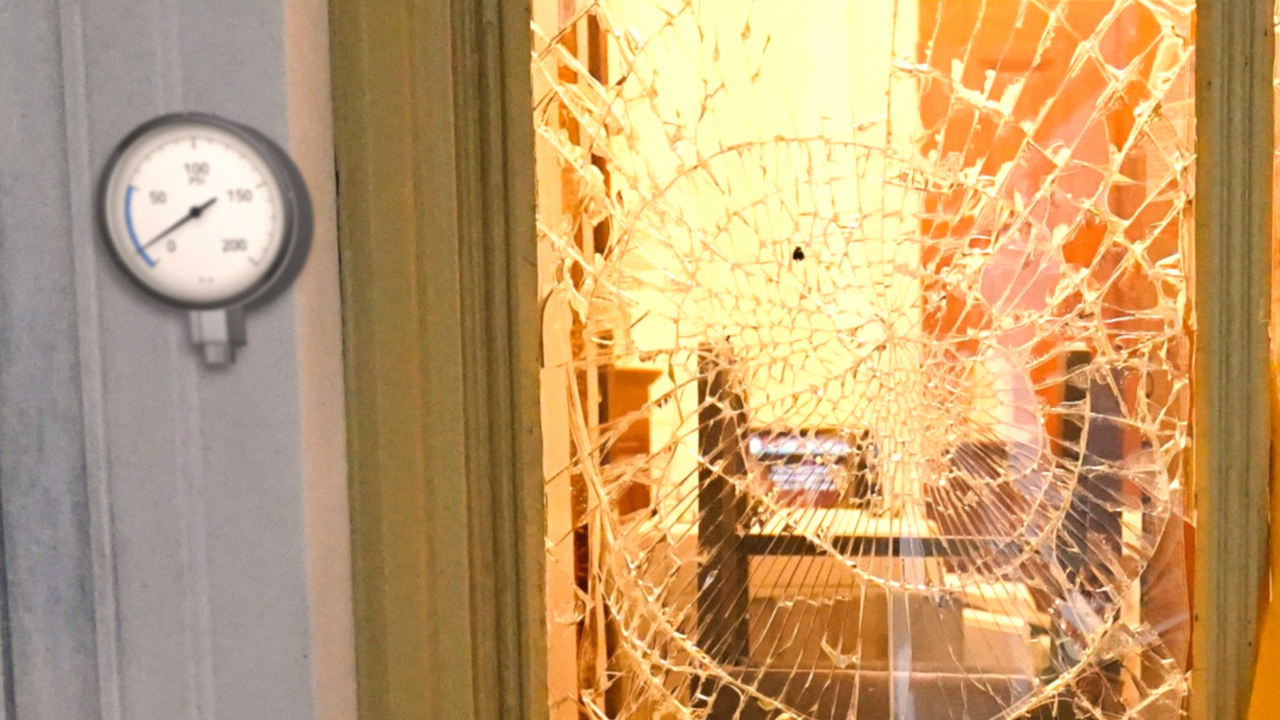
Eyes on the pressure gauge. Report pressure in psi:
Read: 10 psi
